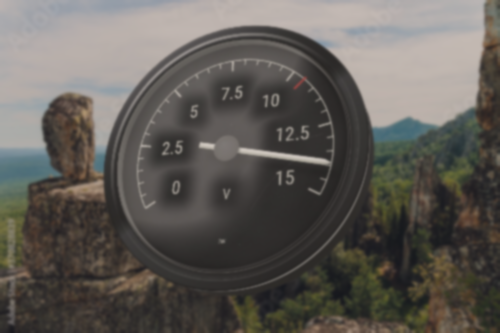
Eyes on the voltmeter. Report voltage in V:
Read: 14 V
